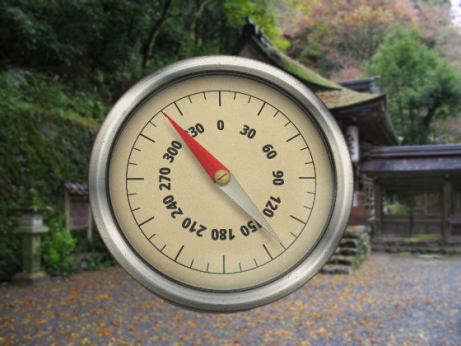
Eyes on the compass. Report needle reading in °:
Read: 320 °
